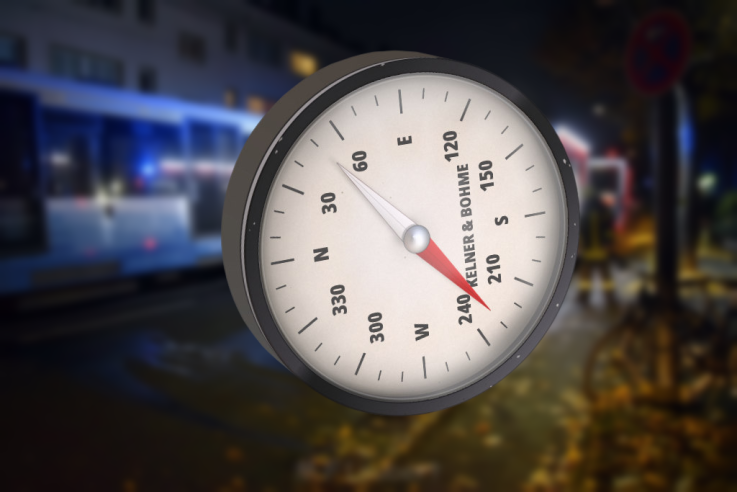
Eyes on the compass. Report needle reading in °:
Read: 230 °
